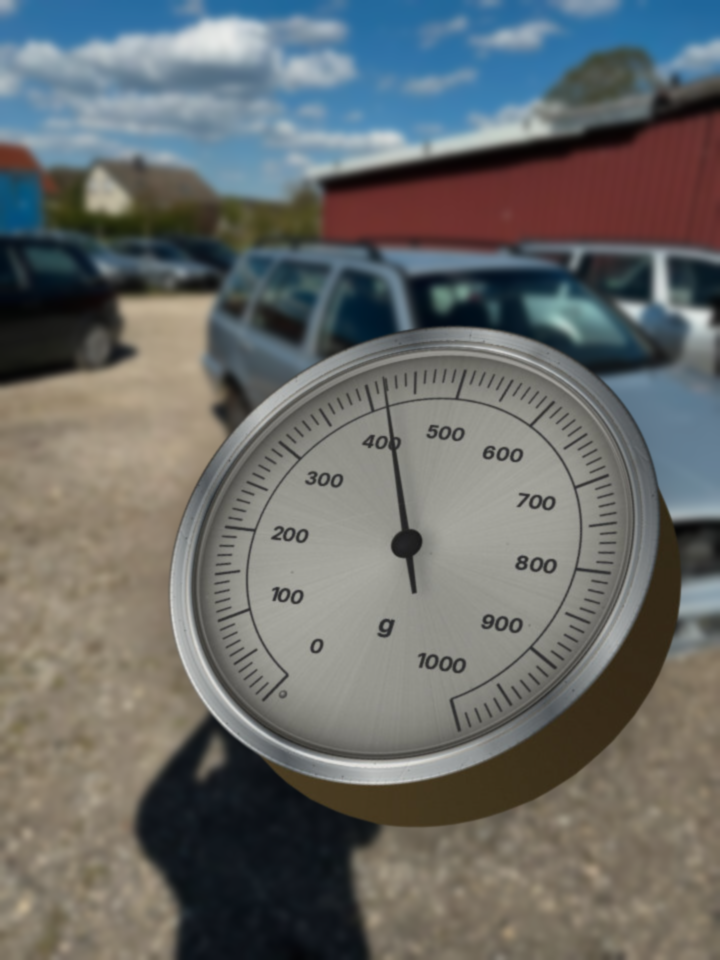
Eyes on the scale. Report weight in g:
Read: 420 g
